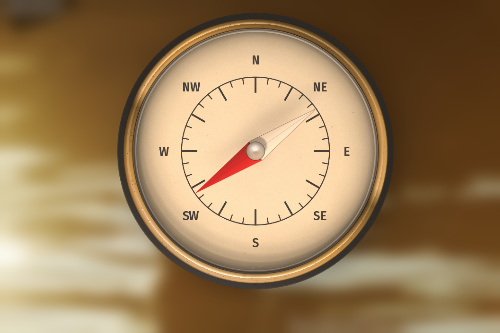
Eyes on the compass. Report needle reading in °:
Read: 235 °
